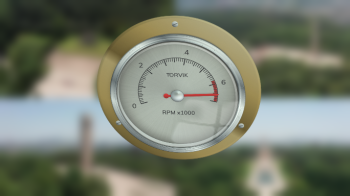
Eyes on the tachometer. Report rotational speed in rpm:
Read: 6500 rpm
